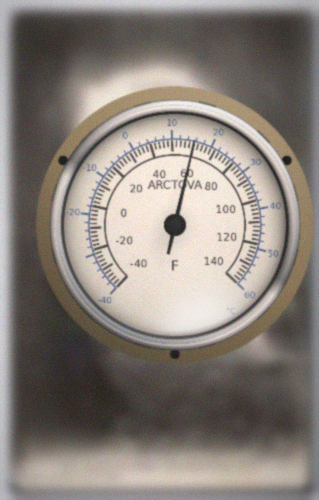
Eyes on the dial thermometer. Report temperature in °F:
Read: 60 °F
